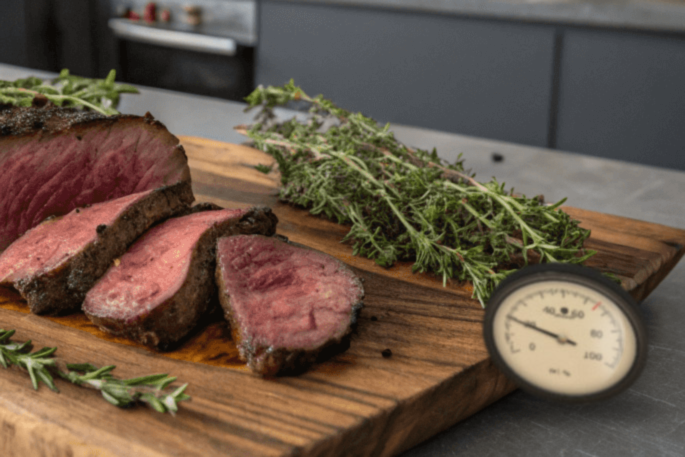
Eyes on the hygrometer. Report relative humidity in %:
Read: 20 %
